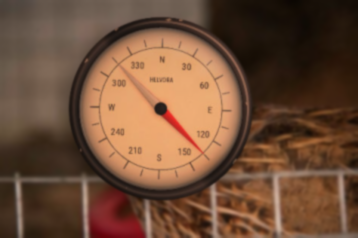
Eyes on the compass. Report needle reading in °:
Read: 135 °
